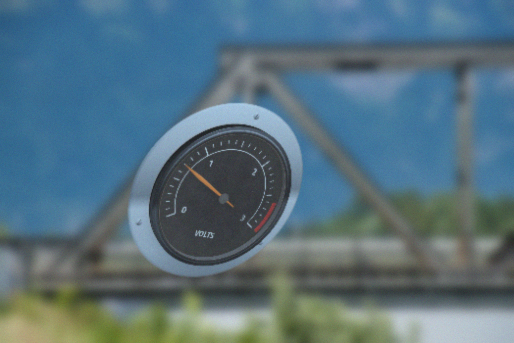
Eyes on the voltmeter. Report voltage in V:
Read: 0.7 V
